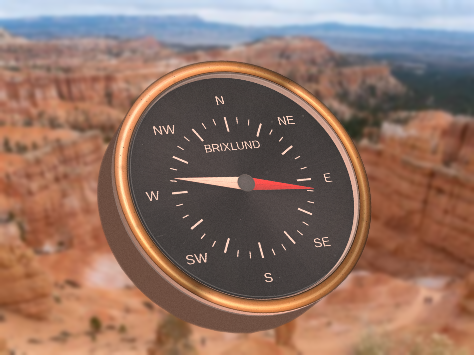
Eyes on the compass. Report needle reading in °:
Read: 100 °
